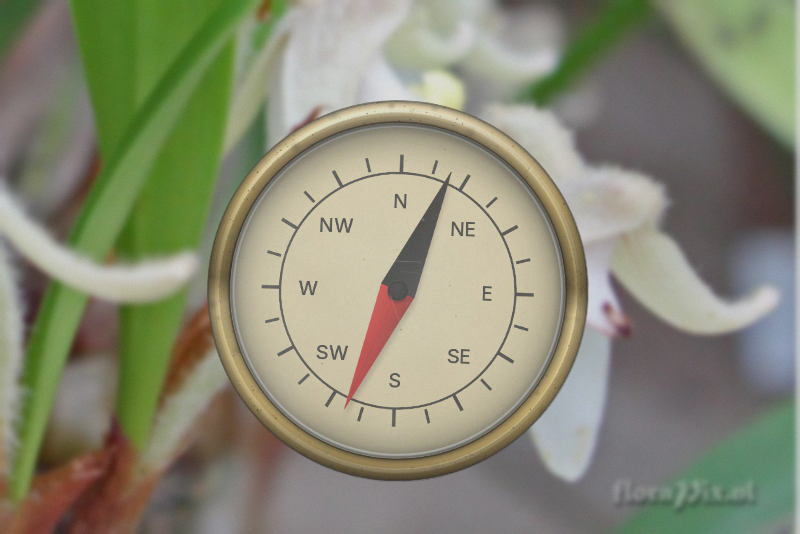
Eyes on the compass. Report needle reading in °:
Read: 202.5 °
